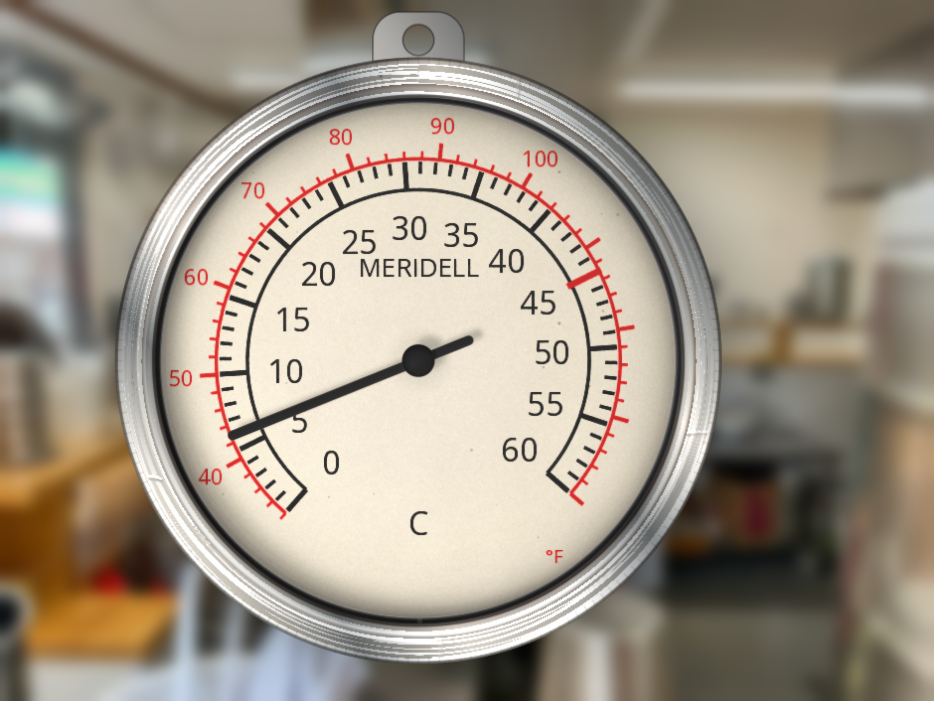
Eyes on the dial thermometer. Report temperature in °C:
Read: 6 °C
